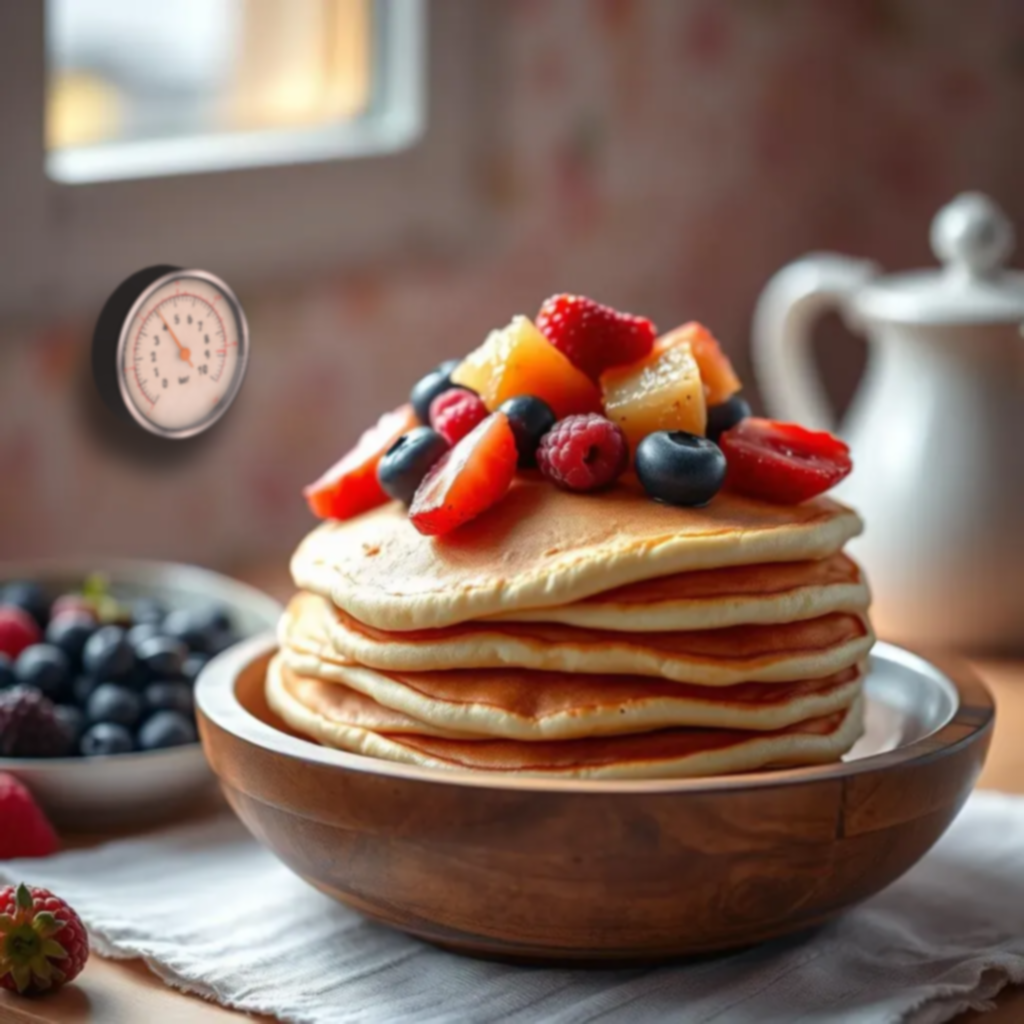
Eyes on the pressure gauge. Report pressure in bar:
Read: 4 bar
